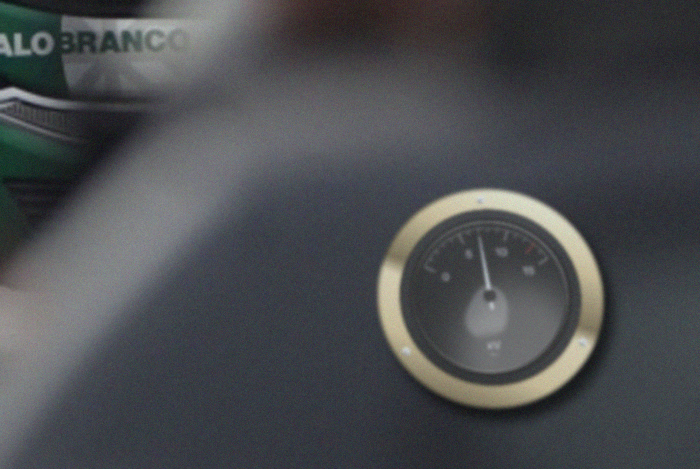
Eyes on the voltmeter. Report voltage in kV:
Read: 7 kV
